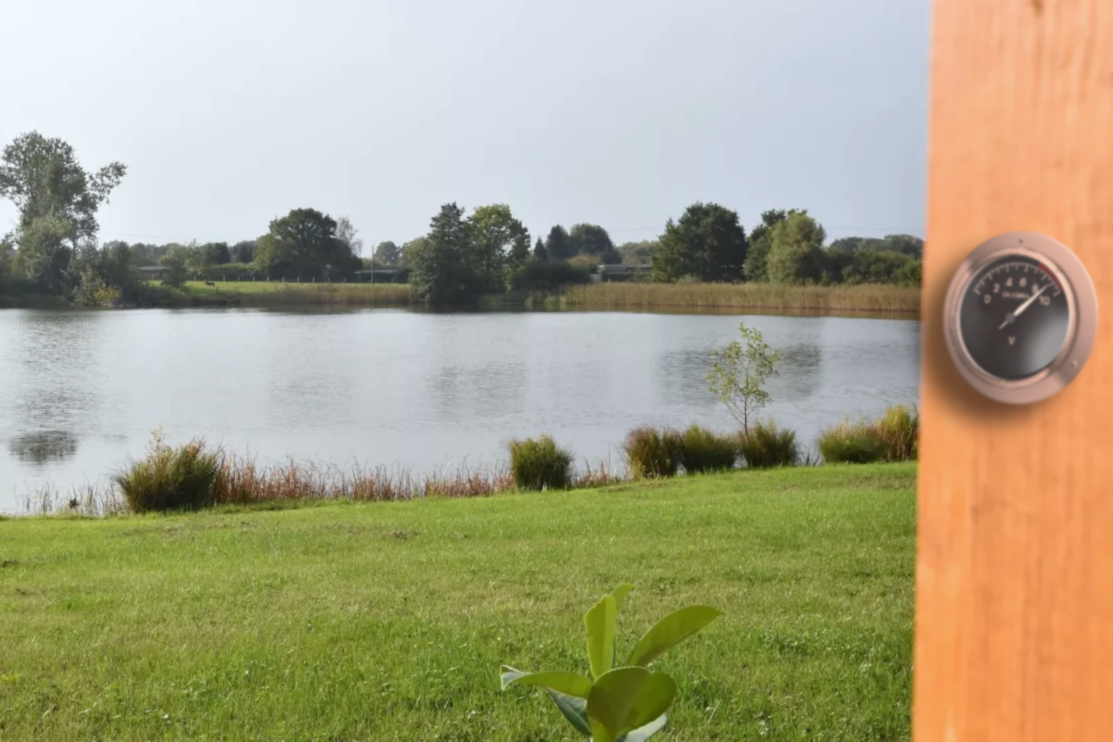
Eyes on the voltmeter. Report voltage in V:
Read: 9 V
